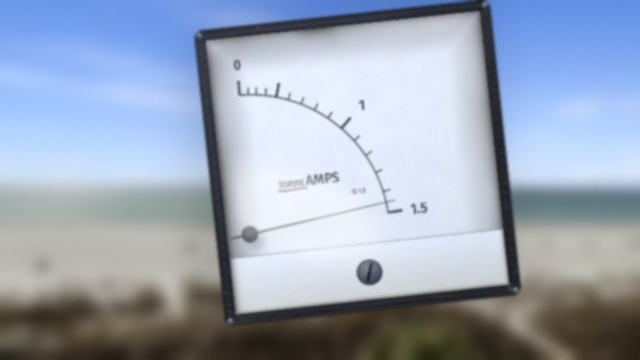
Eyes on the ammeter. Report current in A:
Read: 1.45 A
